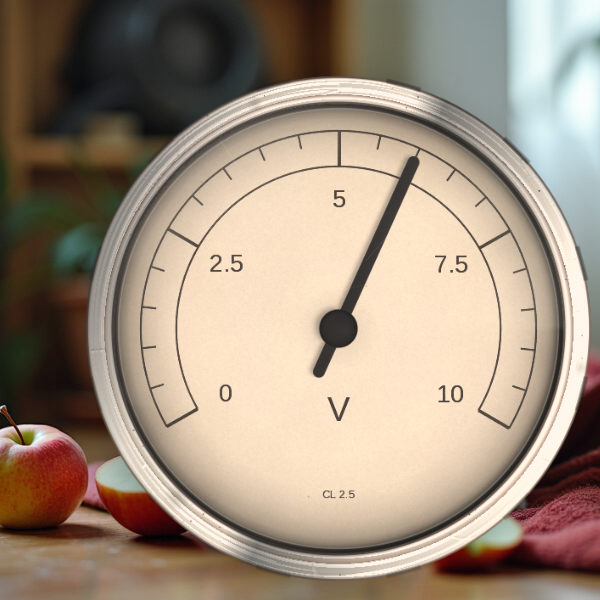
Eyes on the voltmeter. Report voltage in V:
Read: 6 V
